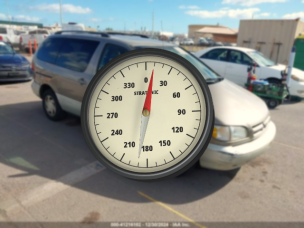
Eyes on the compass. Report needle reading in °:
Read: 10 °
